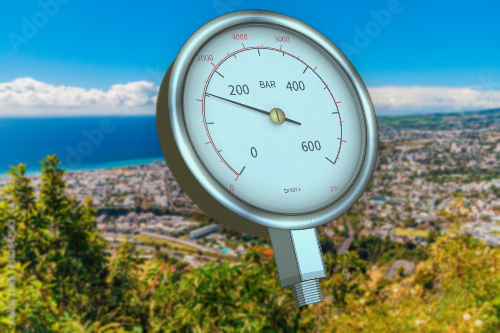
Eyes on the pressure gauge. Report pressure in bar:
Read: 150 bar
